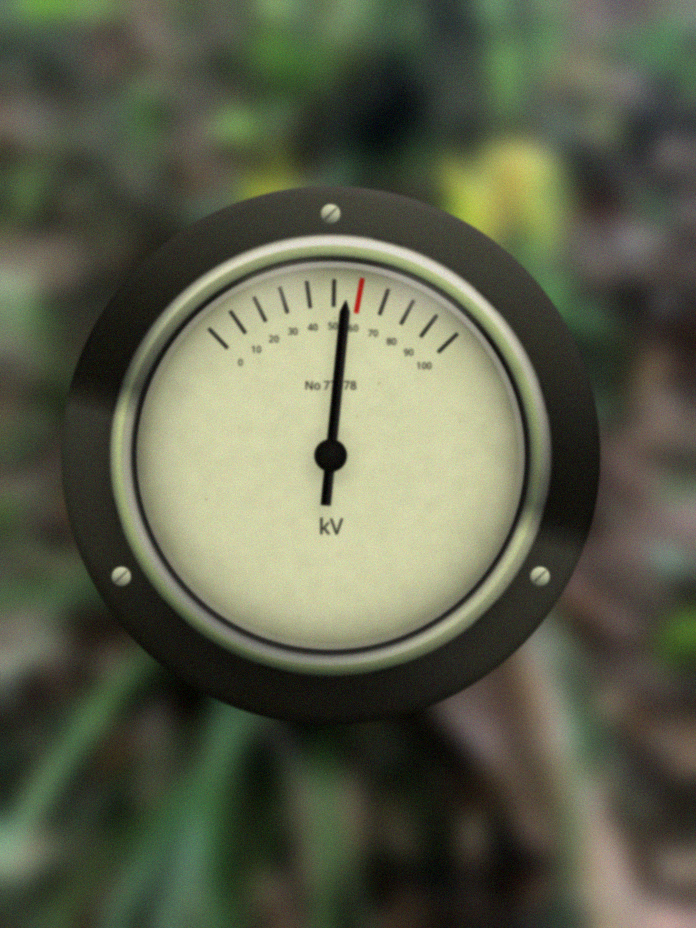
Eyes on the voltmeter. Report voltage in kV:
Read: 55 kV
